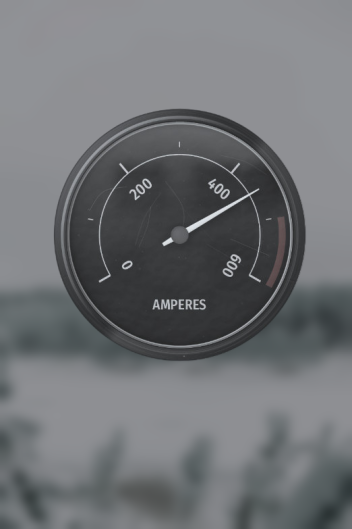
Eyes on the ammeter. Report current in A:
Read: 450 A
